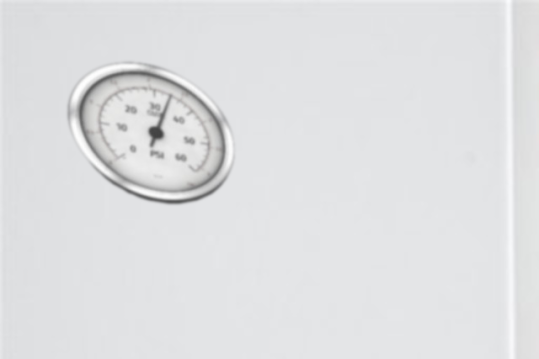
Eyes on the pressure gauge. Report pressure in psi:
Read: 34 psi
